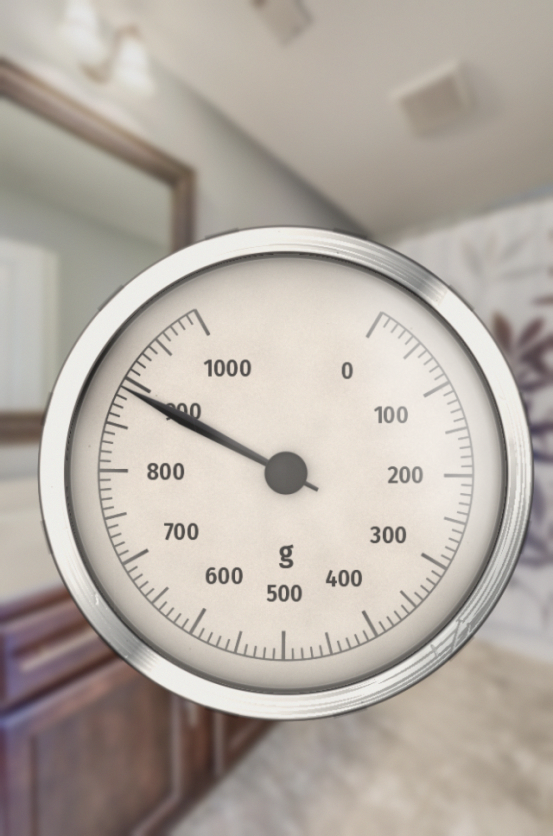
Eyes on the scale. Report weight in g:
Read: 890 g
